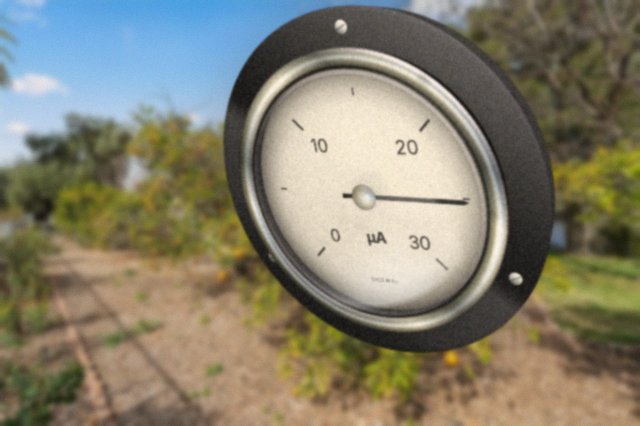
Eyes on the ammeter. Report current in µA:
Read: 25 µA
